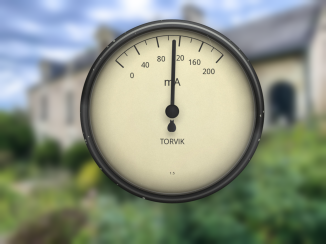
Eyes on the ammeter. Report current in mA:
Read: 110 mA
